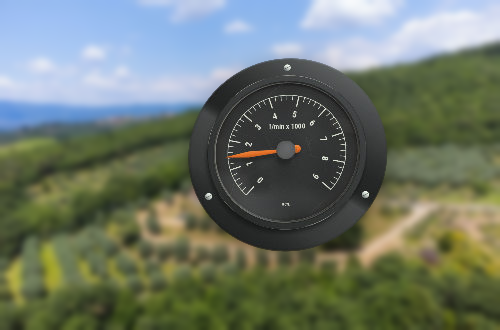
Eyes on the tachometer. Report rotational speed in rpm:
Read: 1400 rpm
